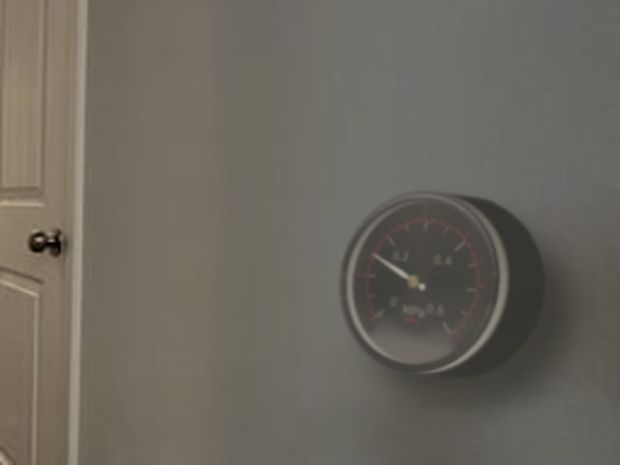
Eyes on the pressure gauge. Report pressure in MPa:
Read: 0.15 MPa
